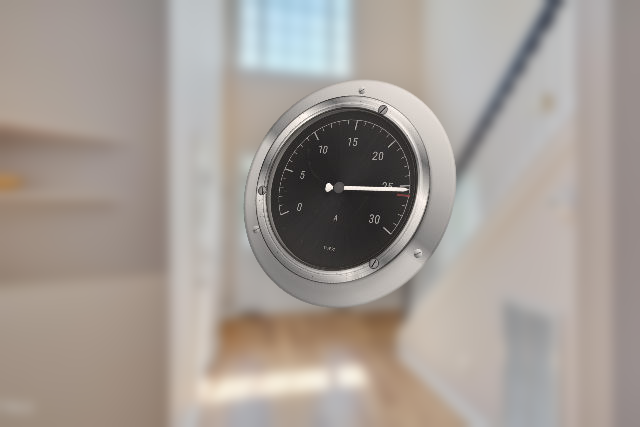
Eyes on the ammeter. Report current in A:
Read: 25.5 A
